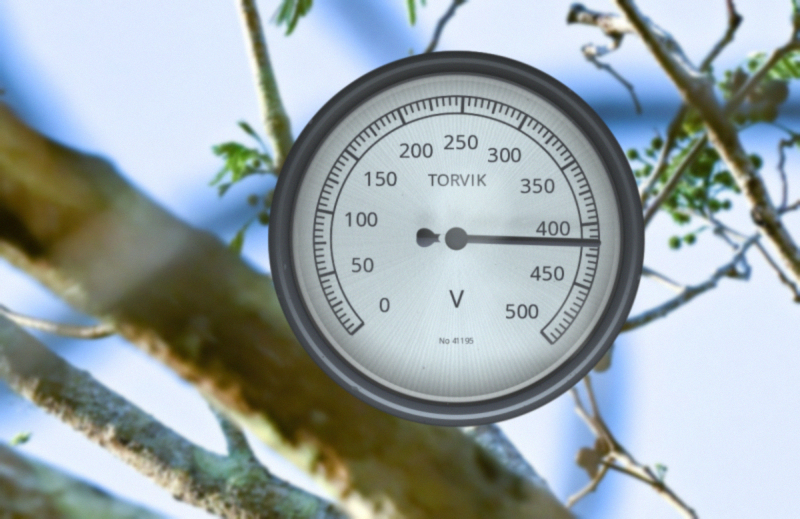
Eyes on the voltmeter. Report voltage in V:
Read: 415 V
